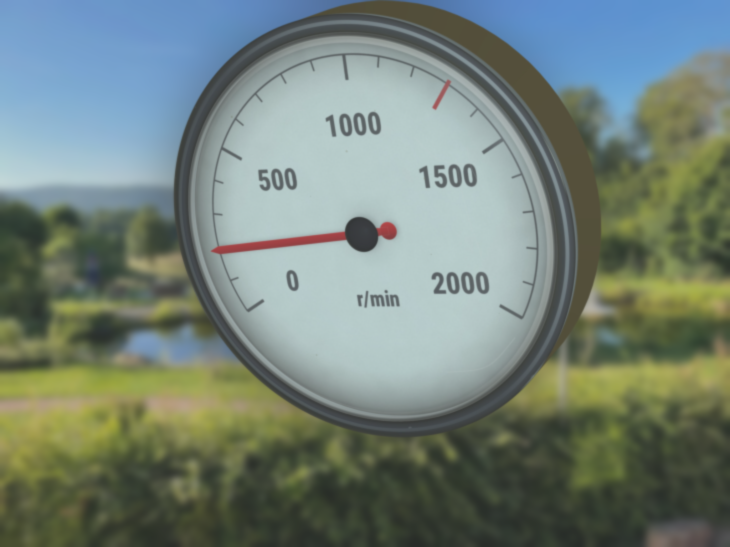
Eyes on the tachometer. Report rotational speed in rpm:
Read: 200 rpm
